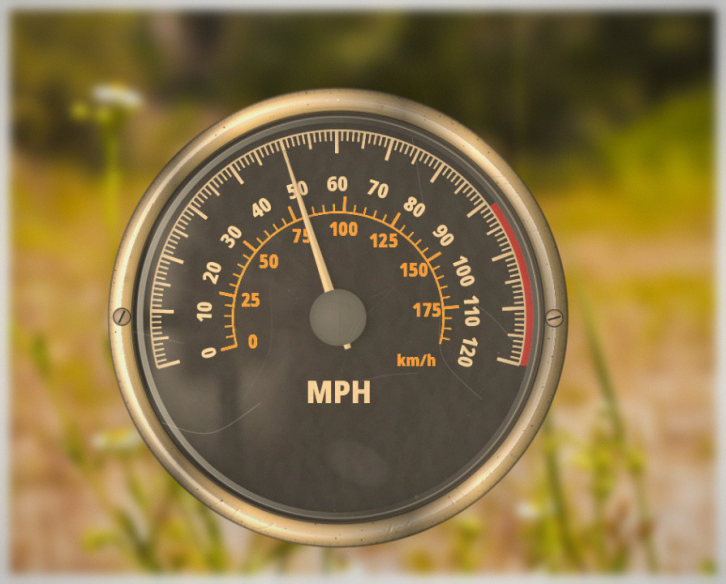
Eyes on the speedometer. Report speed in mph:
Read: 50 mph
